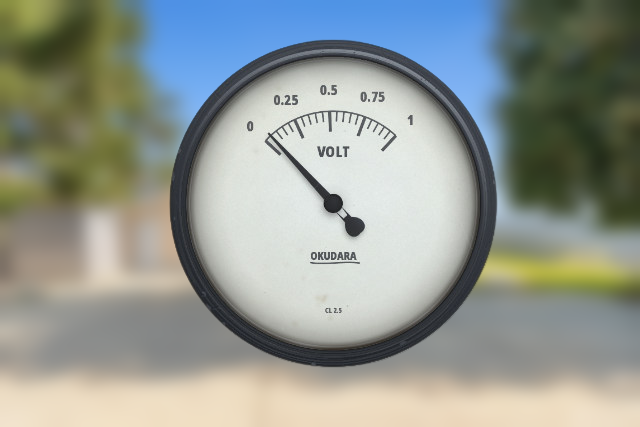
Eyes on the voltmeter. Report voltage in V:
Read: 0.05 V
